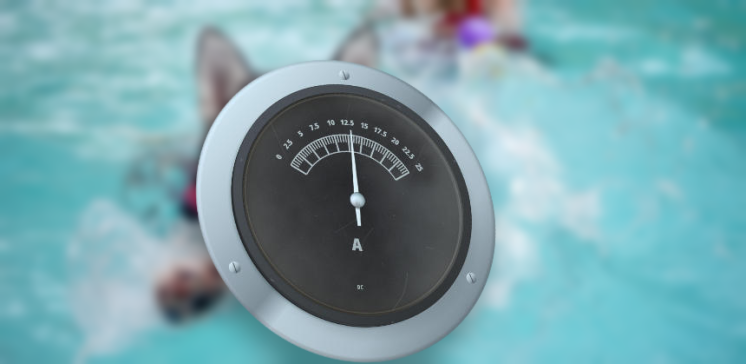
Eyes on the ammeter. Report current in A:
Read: 12.5 A
